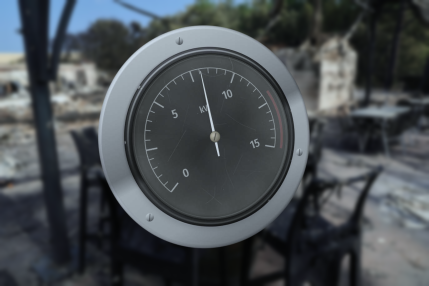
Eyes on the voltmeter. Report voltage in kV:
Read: 8 kV
